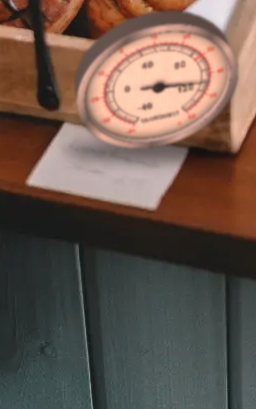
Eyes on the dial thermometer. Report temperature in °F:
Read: 110 °F
